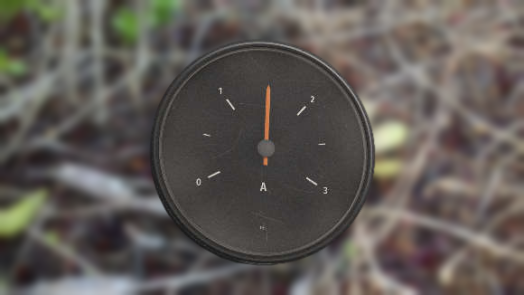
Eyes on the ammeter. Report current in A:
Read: 1.5 A
